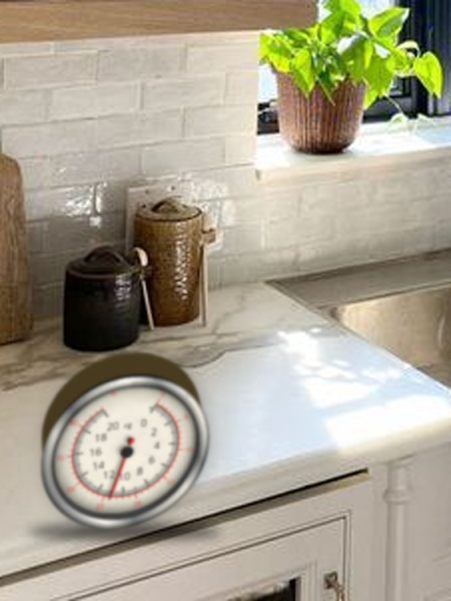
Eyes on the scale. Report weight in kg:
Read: 11 kg
